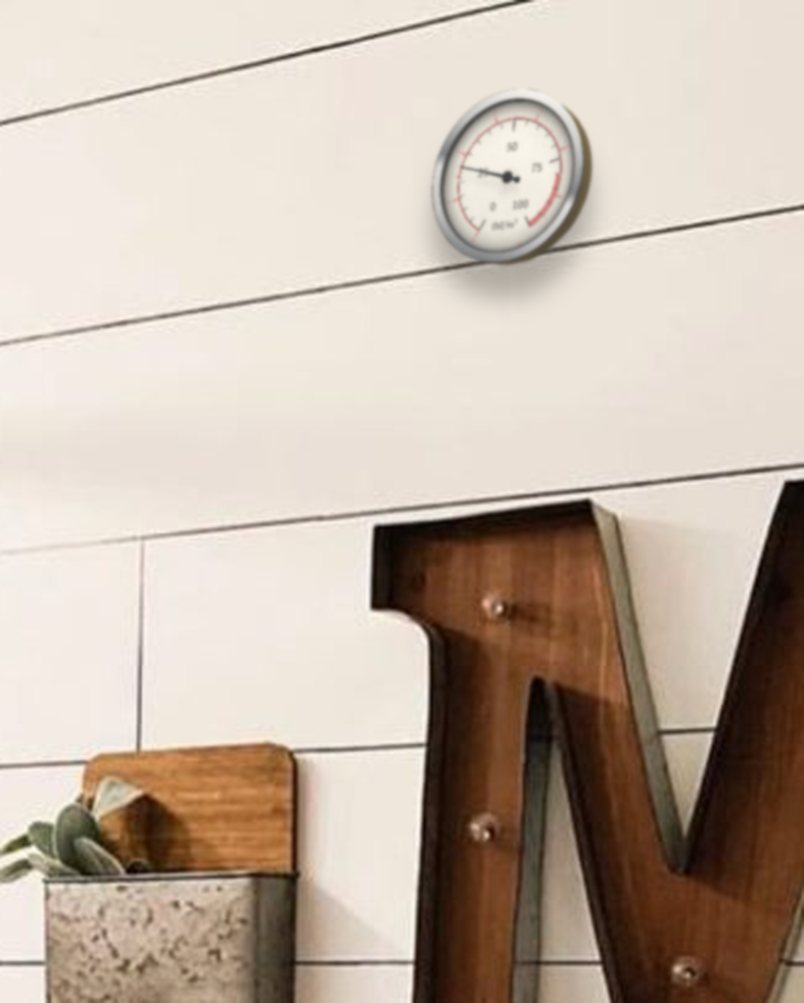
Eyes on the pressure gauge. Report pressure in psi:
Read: 25 psi
